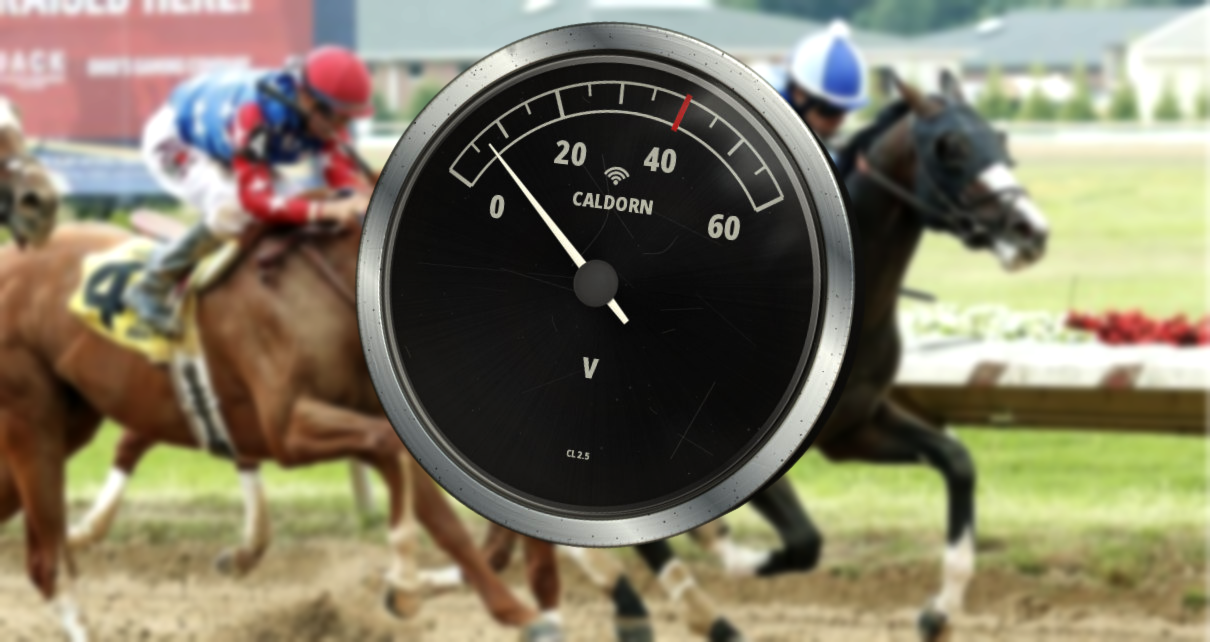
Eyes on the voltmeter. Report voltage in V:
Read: 7.5 V
